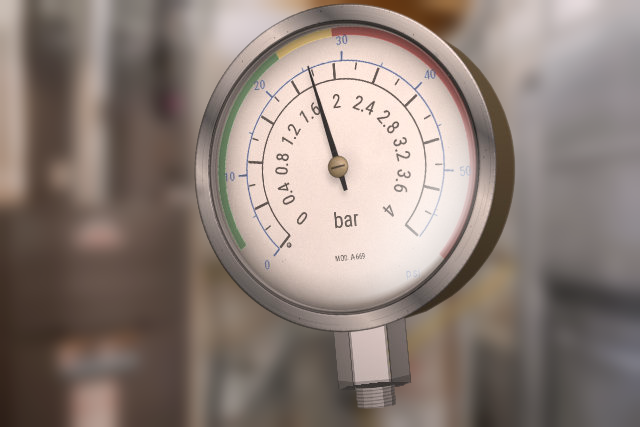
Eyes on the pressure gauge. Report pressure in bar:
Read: 1.8 bar
